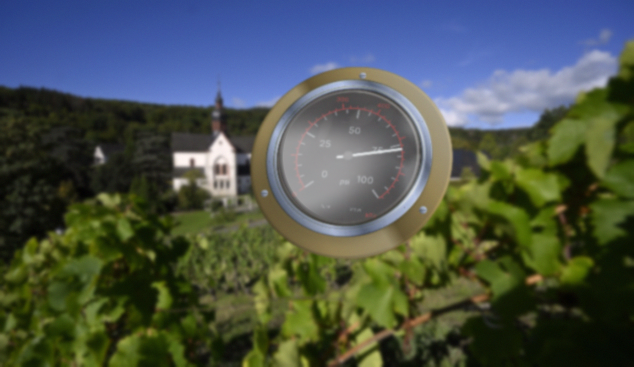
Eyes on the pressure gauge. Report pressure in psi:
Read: 77.5 psi
